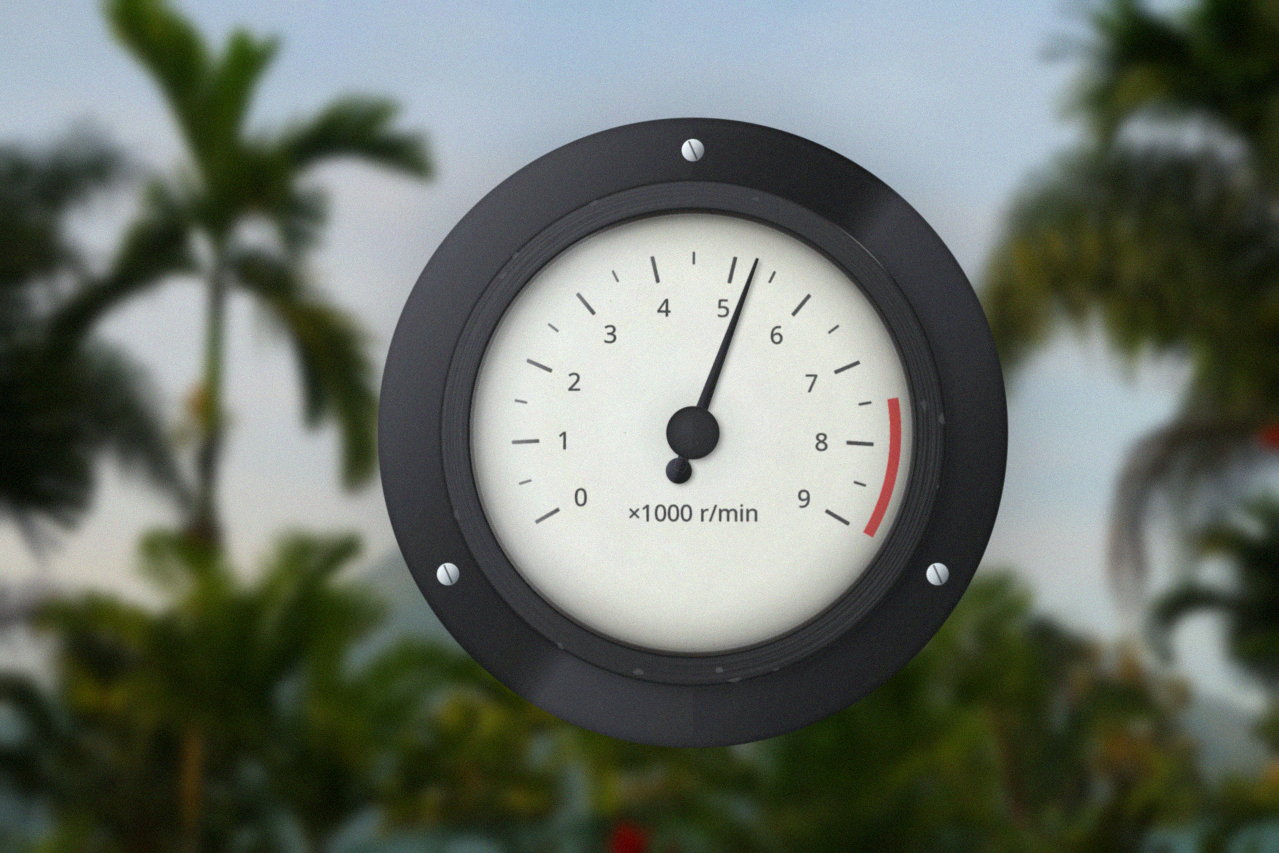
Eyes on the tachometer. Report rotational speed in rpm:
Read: 5250 rpm
